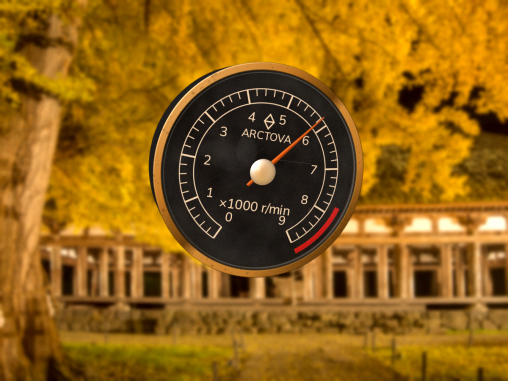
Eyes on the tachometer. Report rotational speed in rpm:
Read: 5800 rpm
